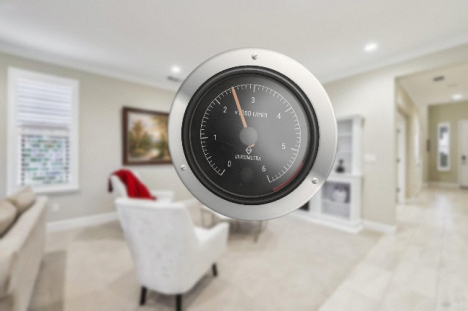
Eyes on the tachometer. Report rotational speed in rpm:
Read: 2500 rpm
